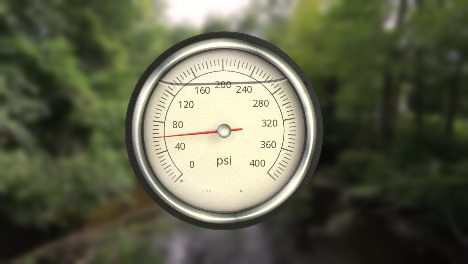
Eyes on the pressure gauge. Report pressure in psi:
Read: 60 psi
